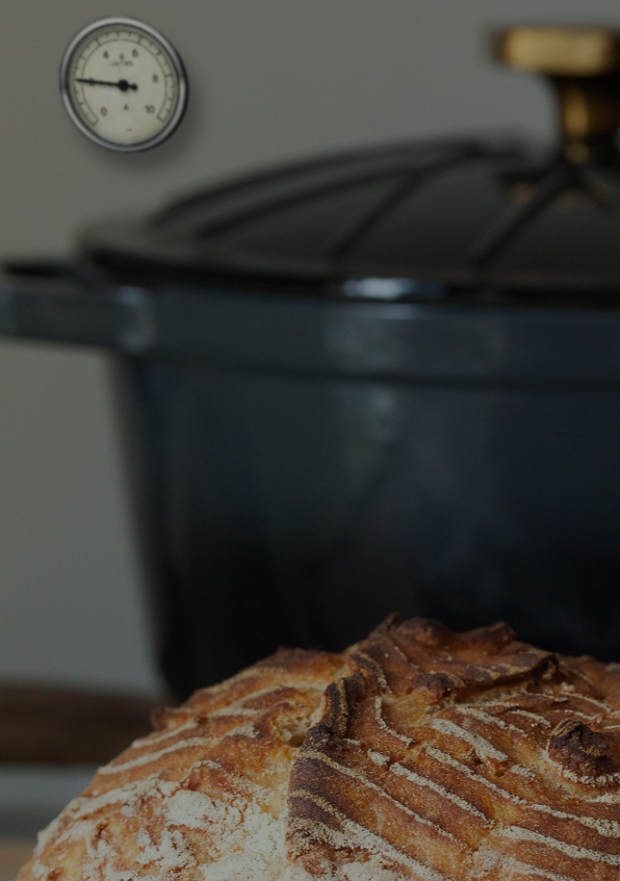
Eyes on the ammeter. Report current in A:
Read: 2 A
